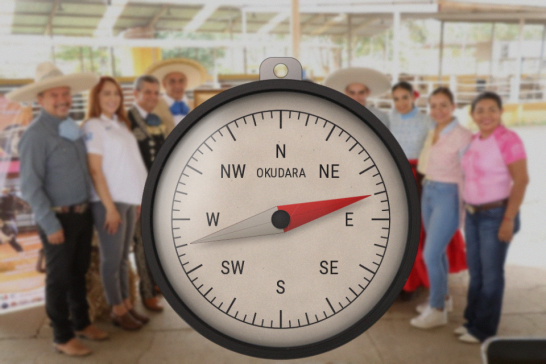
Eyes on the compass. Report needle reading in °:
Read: 75 °
